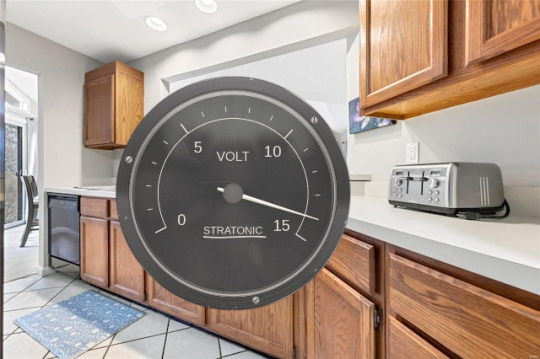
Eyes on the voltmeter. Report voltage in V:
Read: 14 V
